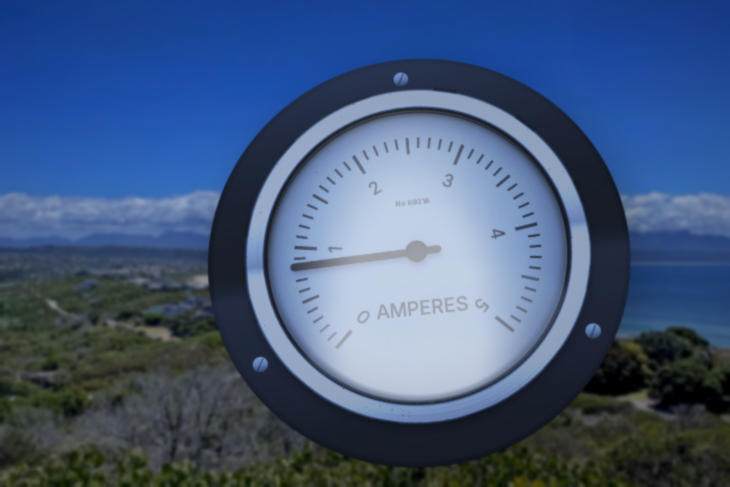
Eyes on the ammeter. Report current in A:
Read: 0.8 A
